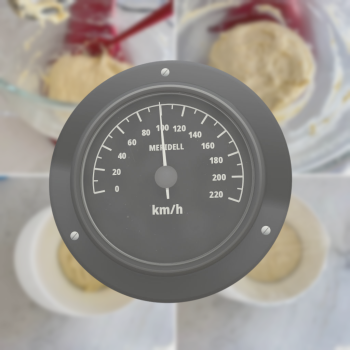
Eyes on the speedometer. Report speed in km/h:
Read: 100 km/h
